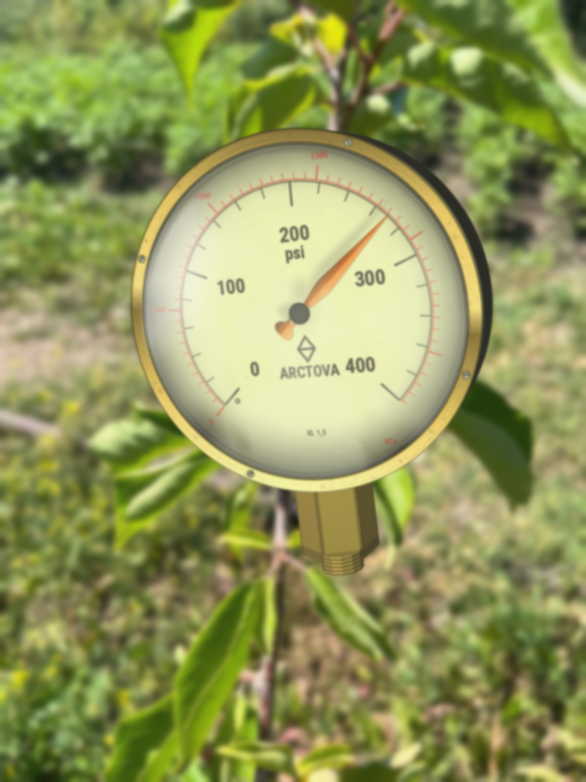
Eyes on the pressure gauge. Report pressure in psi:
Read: 270 psi
